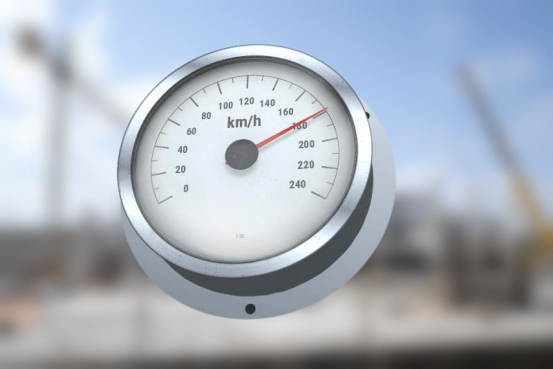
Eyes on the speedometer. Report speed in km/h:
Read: 180 km/h
